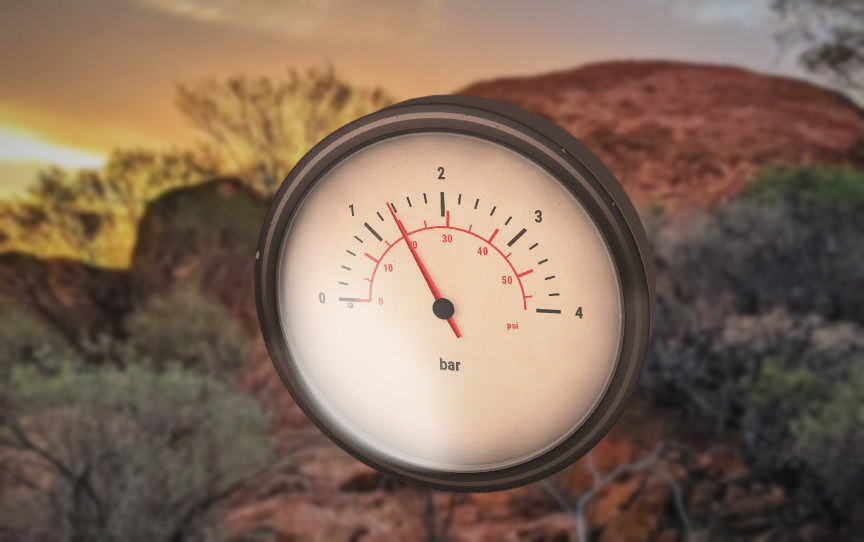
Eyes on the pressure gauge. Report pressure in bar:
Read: 1.4 bar
